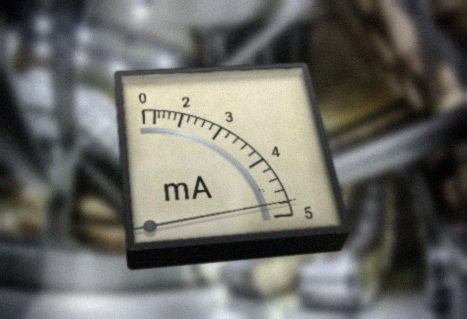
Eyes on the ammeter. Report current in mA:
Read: 4.8 mA
